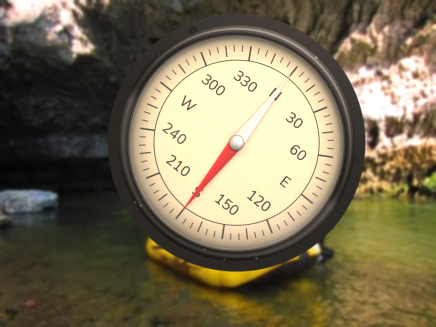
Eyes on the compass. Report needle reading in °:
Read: 180 °
